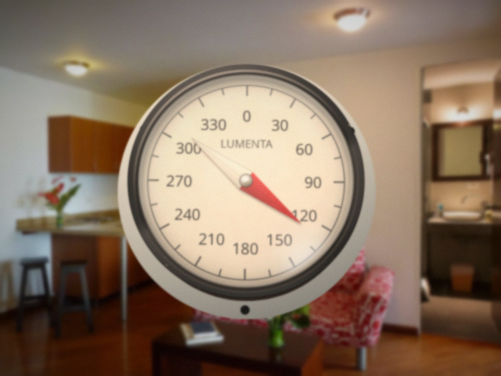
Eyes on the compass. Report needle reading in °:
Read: 127.5 °
